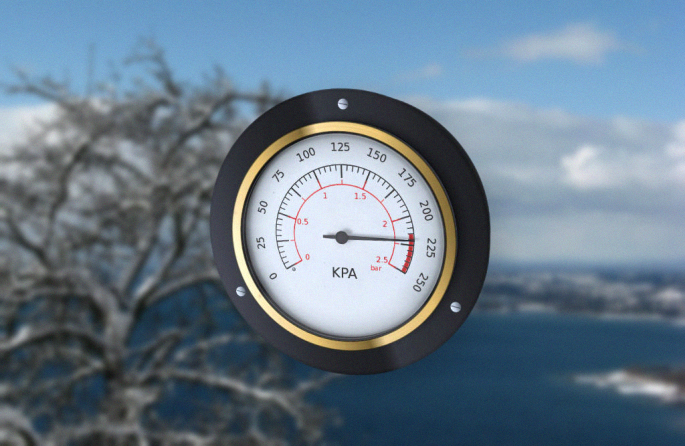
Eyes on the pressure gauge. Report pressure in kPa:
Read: 220 kPa
